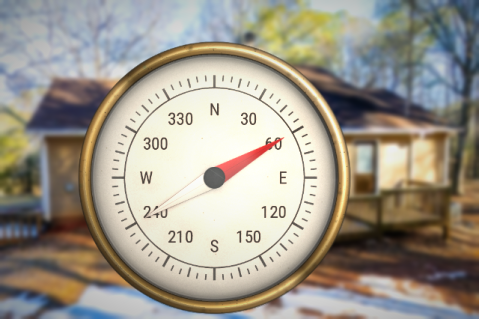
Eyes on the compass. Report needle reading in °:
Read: 60 °
